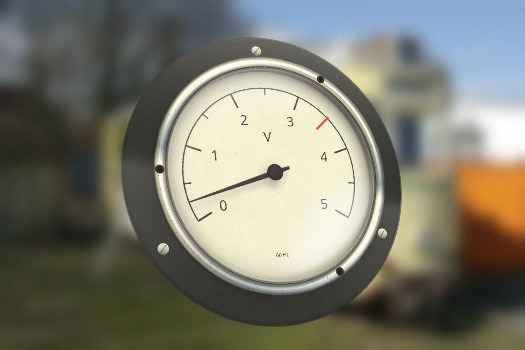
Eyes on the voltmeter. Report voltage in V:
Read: 0.25 V
